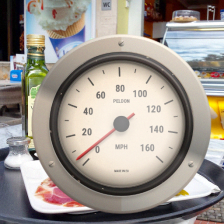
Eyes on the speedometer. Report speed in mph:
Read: 5 mph
